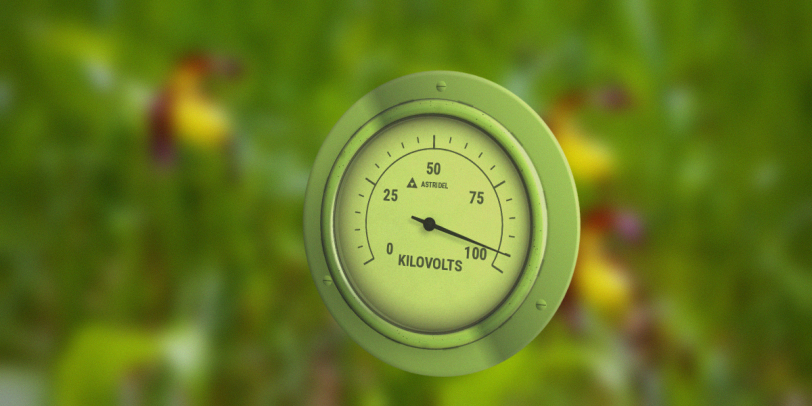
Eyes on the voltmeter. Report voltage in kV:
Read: 95 kV
